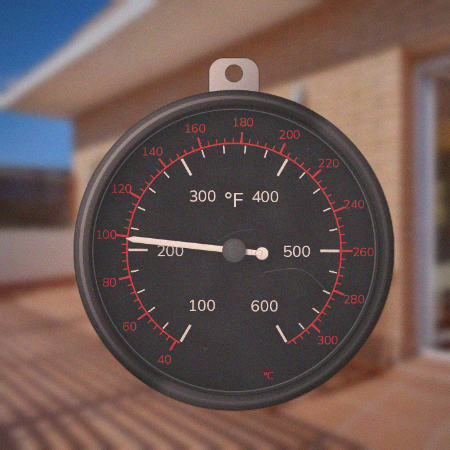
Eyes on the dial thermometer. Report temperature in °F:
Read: 210 °F
